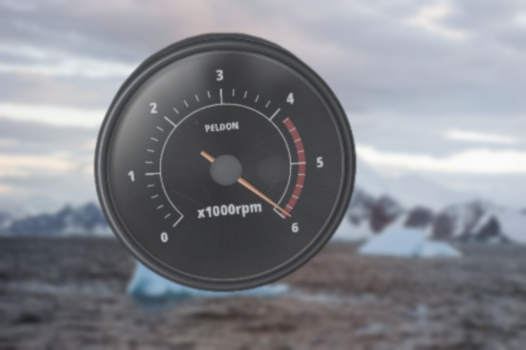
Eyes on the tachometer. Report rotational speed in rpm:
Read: 5900 rpm
